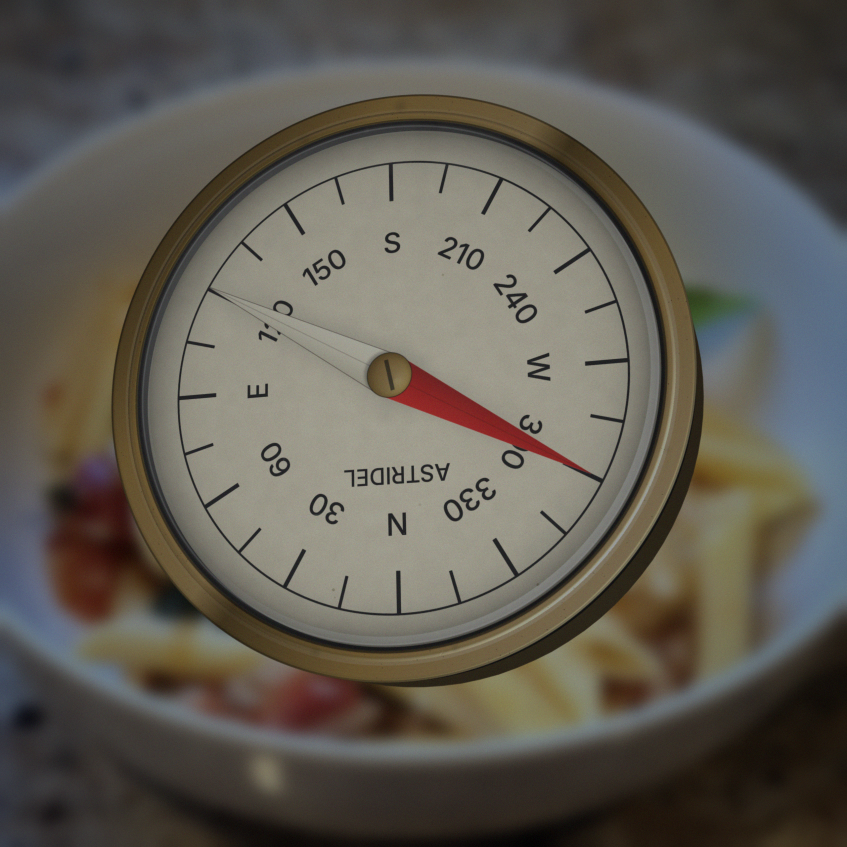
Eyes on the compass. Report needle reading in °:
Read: 300 °
